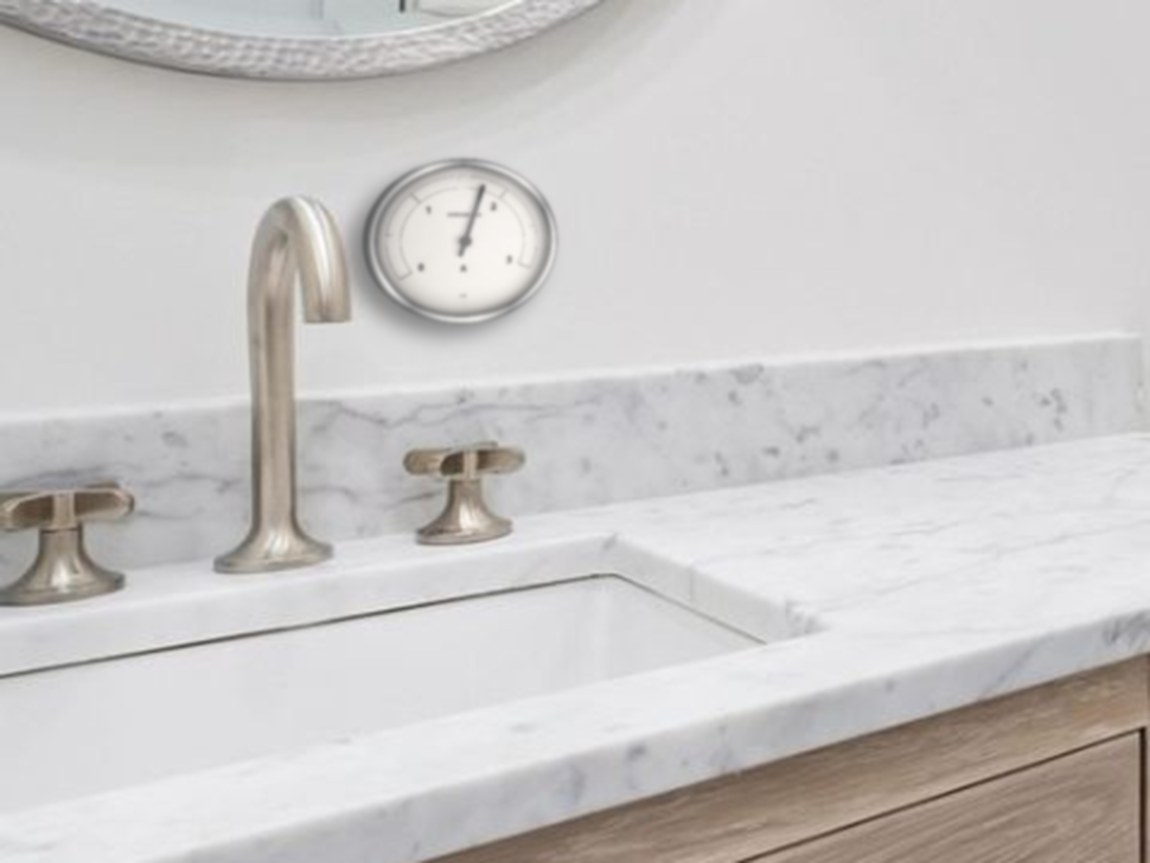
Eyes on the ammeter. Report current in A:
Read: 1.75 A
